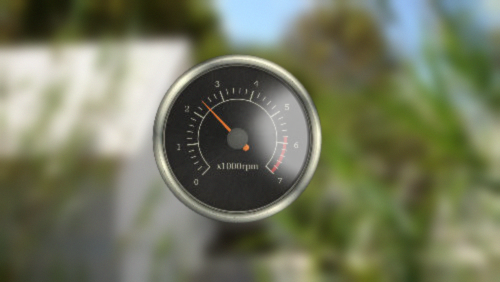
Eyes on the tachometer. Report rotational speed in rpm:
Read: 2400 rpm
